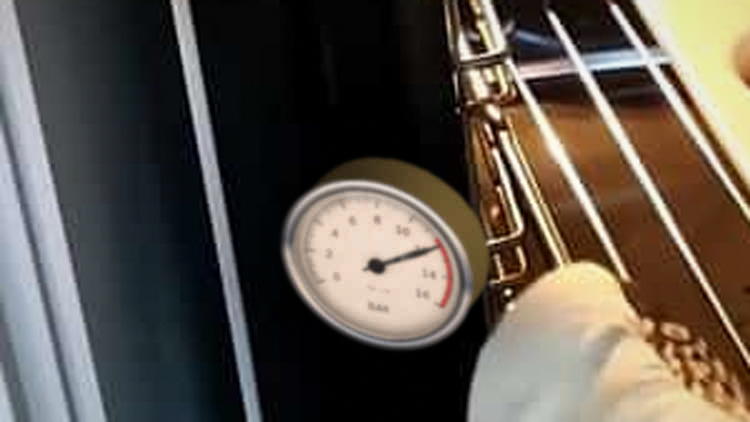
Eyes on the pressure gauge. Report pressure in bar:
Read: 12 bar
